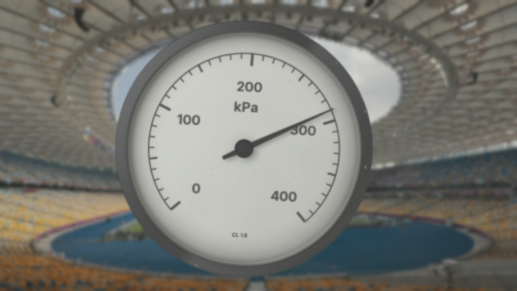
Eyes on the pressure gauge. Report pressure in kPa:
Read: 290 kPa
